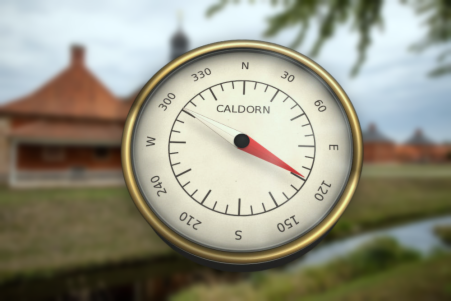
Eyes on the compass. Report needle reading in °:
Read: 120 °
